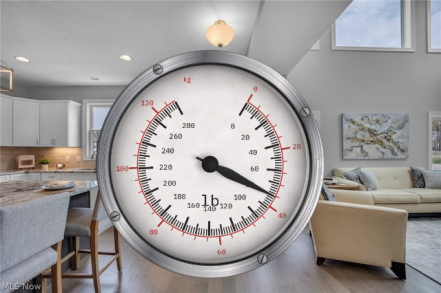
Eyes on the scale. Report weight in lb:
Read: 80 lb
